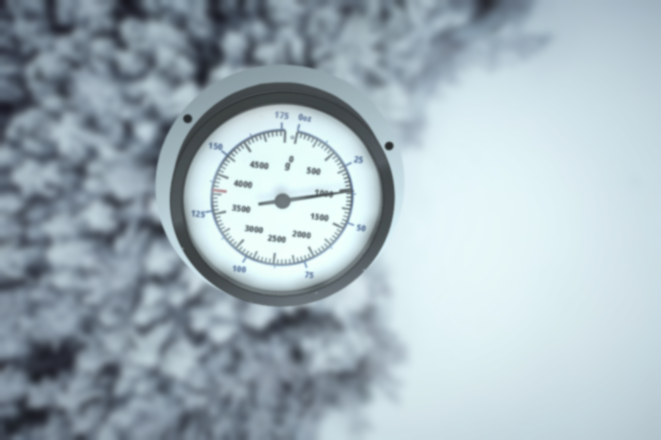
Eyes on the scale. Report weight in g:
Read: 1000 g
